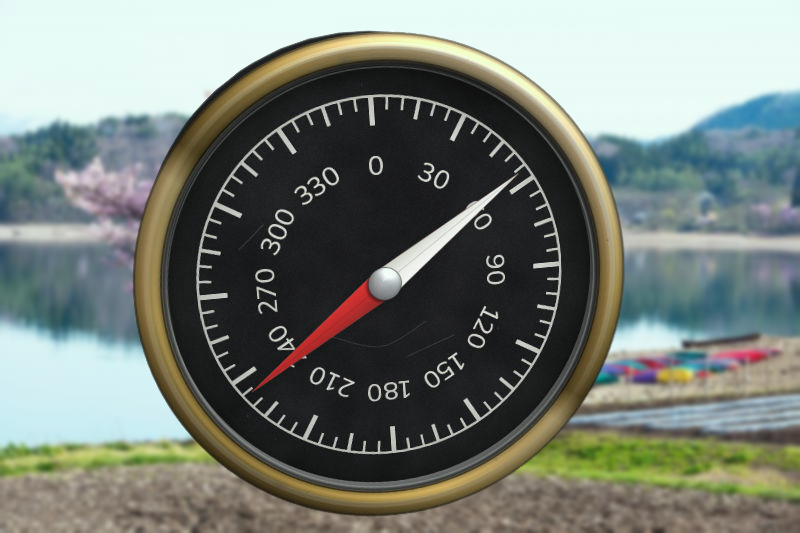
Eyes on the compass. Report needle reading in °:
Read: 235 °
